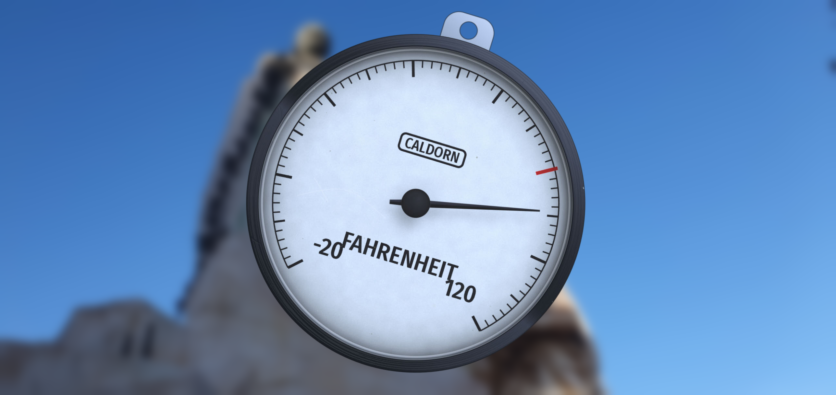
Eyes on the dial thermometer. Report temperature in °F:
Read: 89 °F
